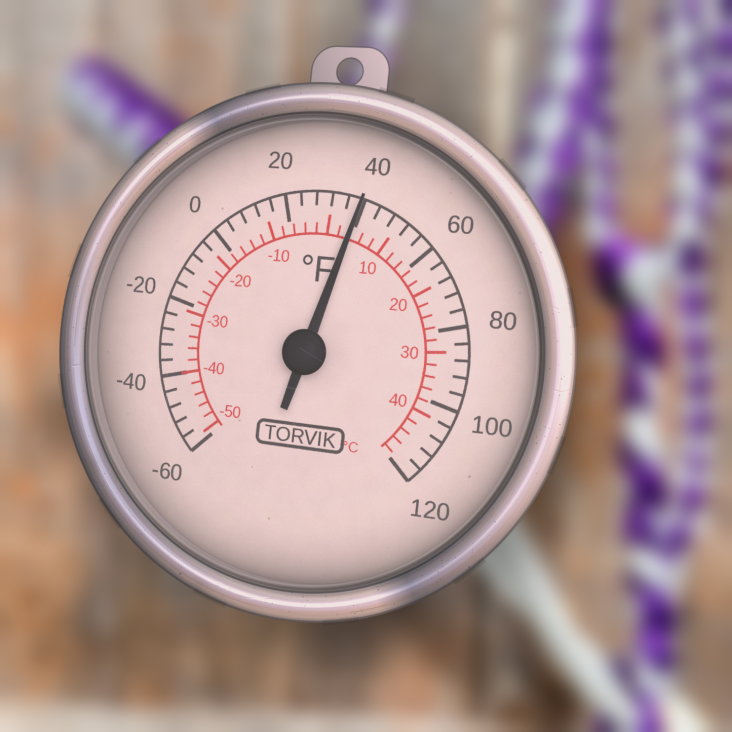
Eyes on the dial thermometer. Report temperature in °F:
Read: 40 °F
